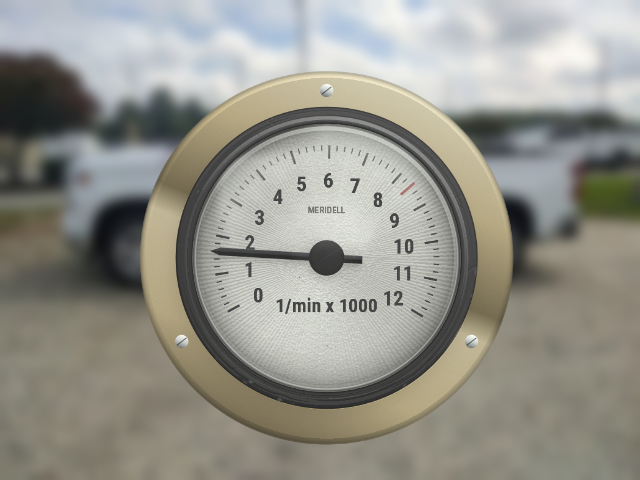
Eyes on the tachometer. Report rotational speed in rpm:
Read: 1600 rpm
